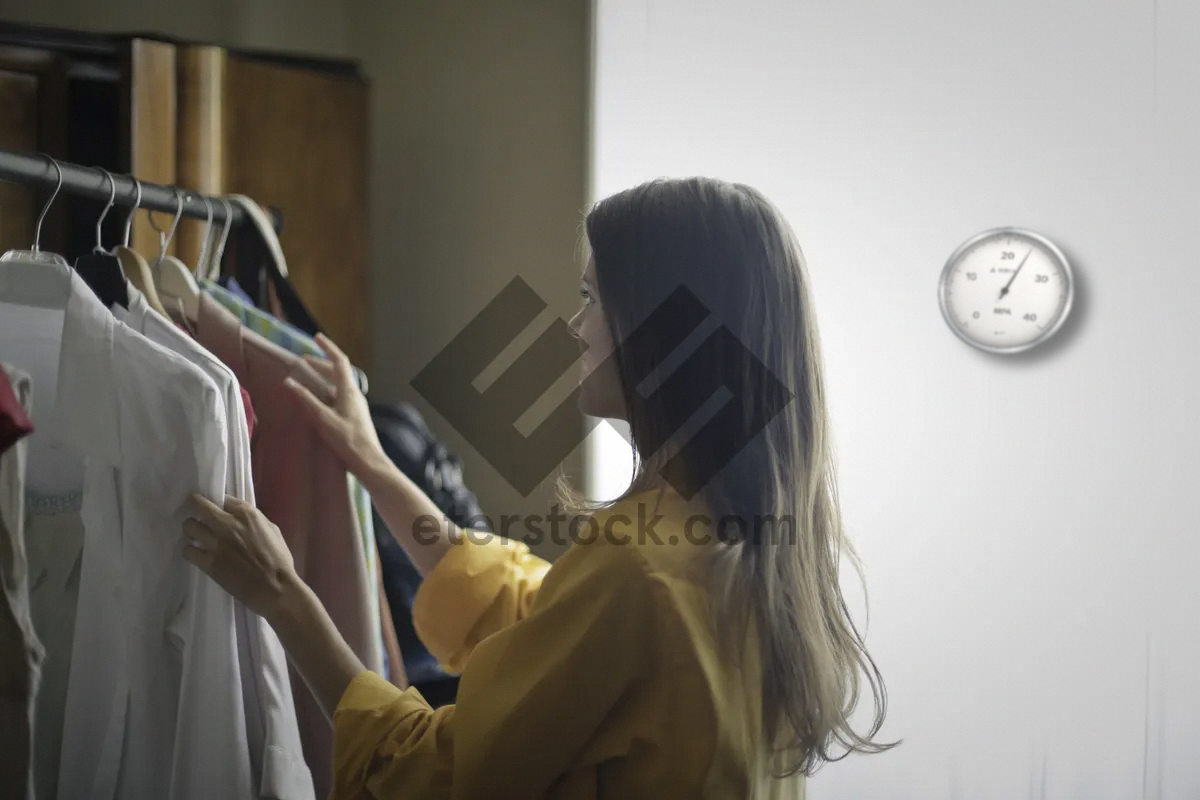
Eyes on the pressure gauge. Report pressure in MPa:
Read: 24 MPa
